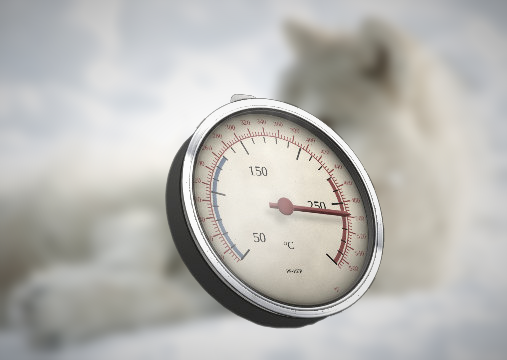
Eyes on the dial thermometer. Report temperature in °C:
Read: 260 °C
